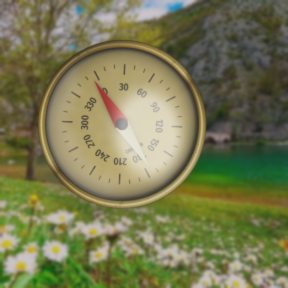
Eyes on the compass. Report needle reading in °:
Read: 355 °
